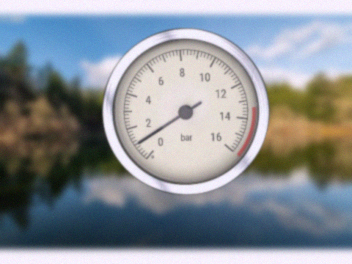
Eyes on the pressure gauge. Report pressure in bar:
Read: 1 bar
